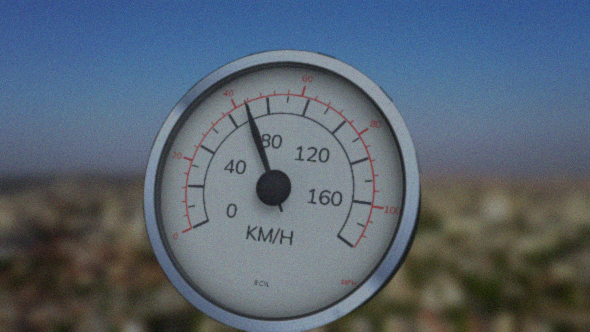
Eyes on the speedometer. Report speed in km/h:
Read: 70 km/h
